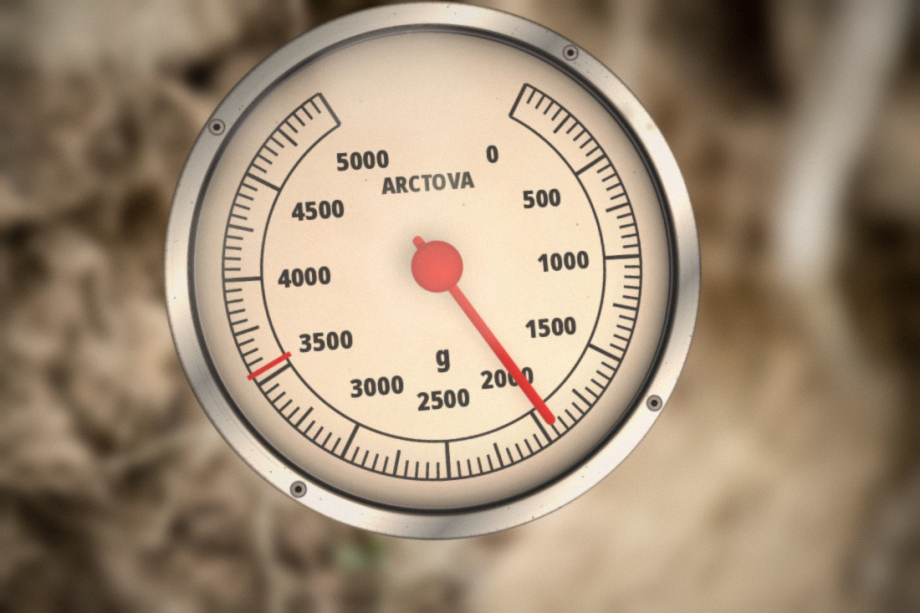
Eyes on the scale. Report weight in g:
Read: 1950 g
